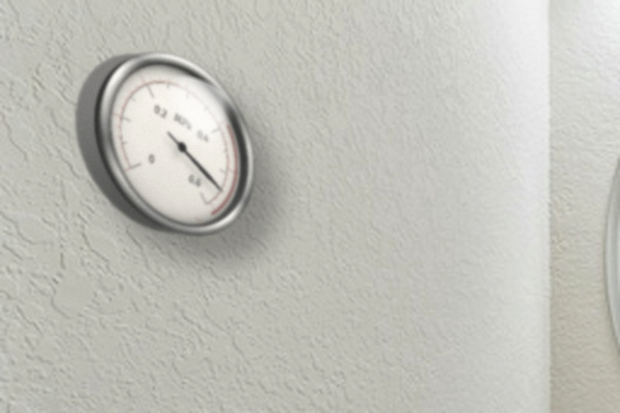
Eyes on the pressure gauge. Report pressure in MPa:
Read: 0.55 MPa
